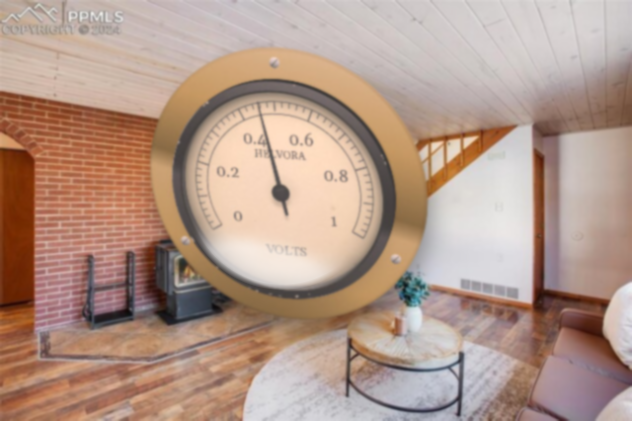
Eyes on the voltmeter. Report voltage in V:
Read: 0.46 V
